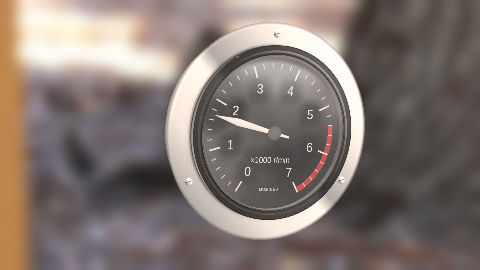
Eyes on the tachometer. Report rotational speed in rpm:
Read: 1700 rpm
